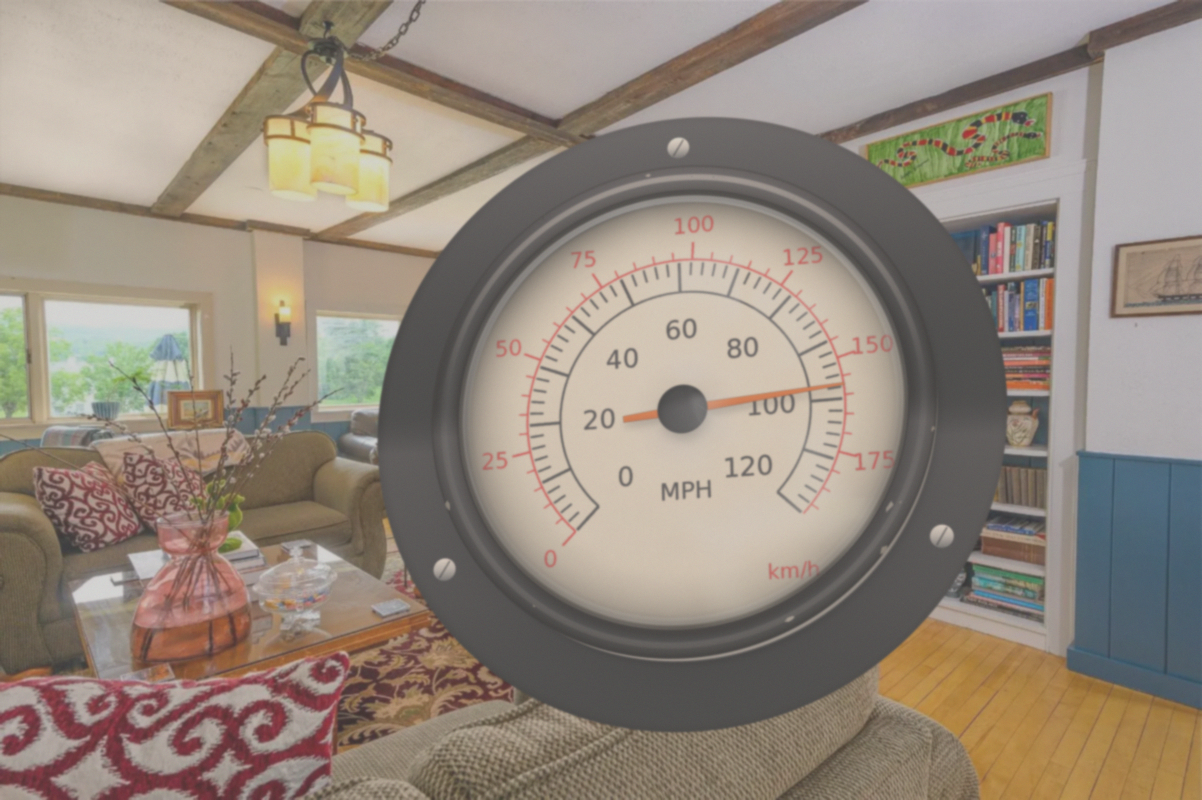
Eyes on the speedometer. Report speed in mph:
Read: 98 mph
